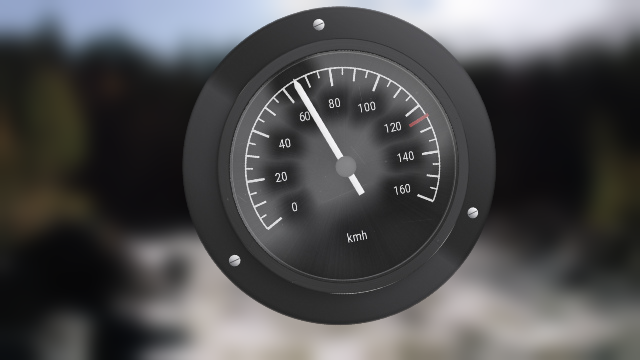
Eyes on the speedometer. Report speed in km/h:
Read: 65 km/h
